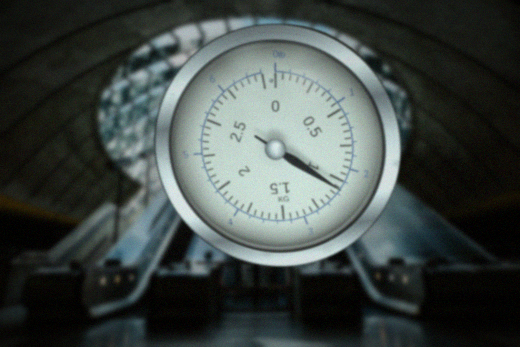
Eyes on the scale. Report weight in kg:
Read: 1.05 kg
